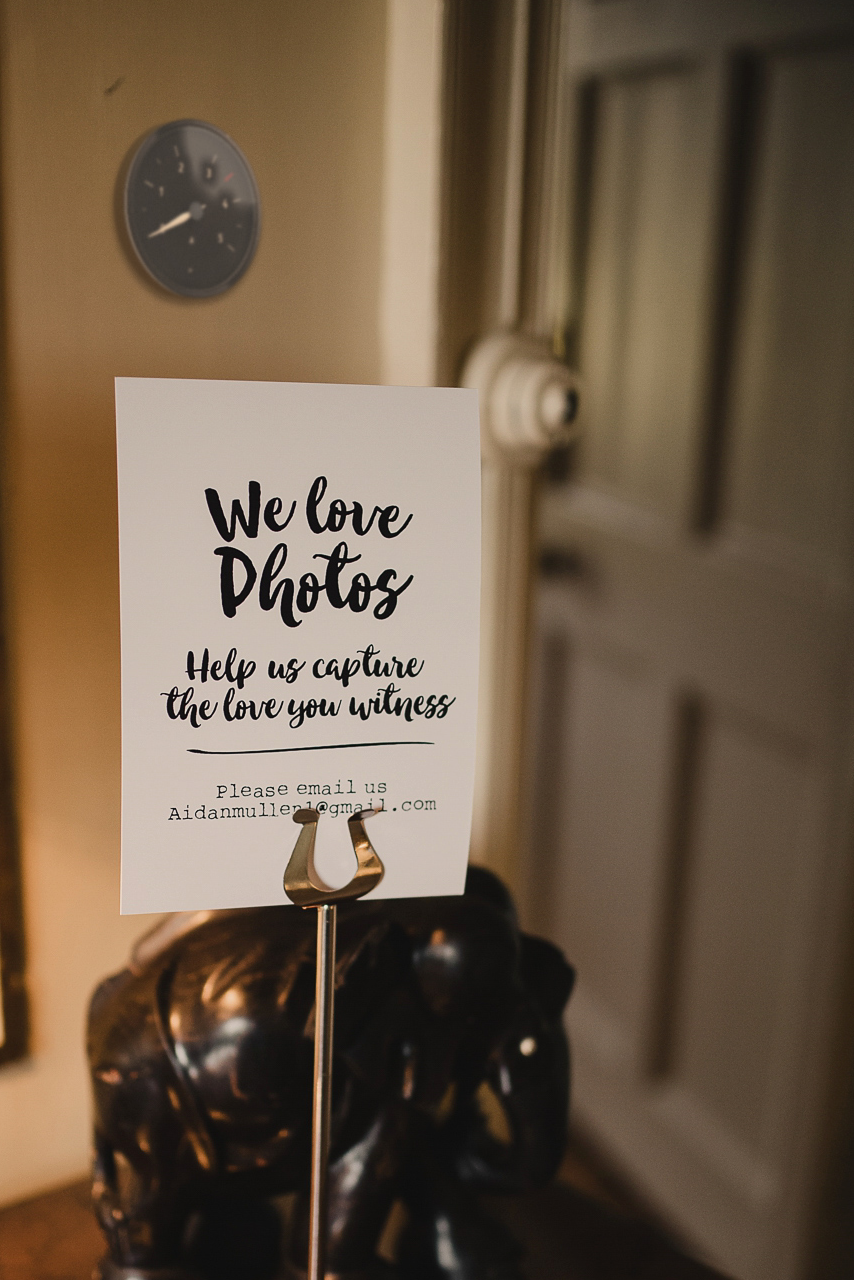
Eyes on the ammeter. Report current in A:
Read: 0 A
